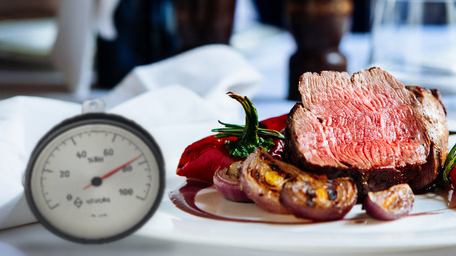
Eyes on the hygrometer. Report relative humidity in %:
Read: 76 %
